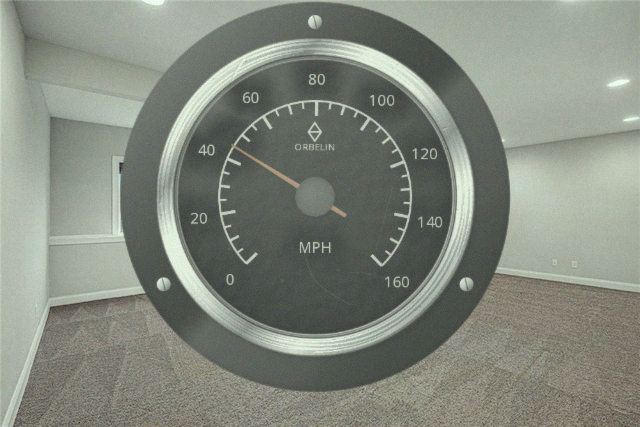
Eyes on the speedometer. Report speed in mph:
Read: 45 mph
